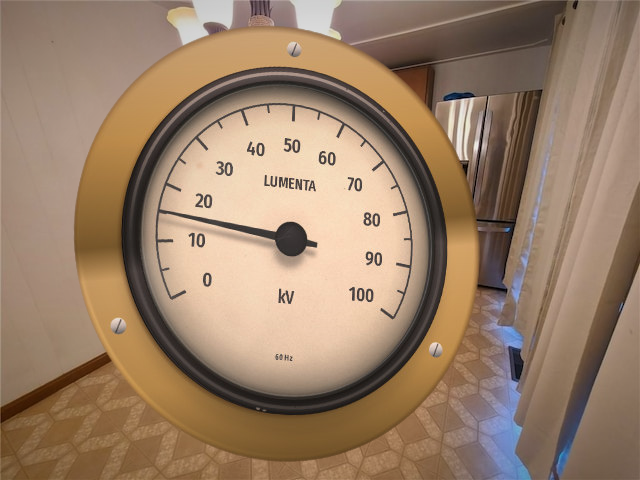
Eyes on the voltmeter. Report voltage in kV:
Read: 15 kV
